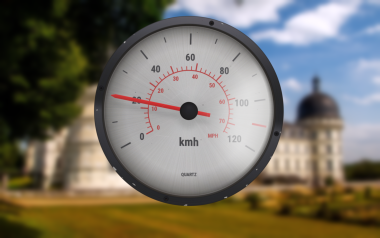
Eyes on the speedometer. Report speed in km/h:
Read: 20 km/h
